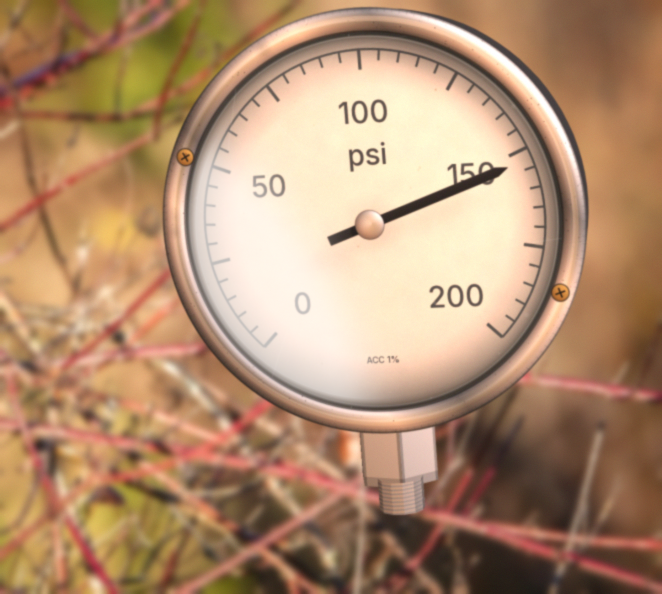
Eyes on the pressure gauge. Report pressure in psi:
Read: 152.5 psi
